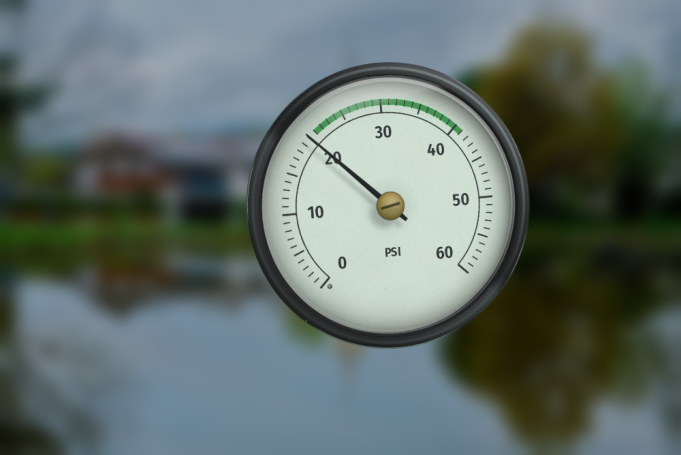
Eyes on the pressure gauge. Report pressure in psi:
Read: 20 psi
